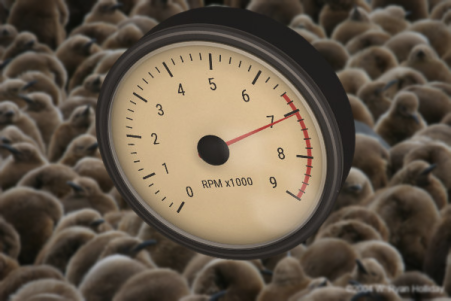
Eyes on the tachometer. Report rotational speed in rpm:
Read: 7000 rpm
